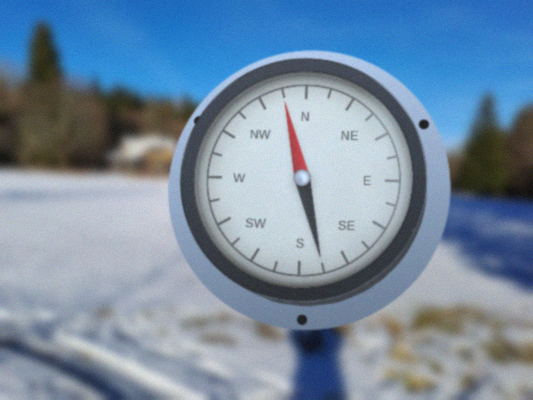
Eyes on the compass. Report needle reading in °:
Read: 345 °
